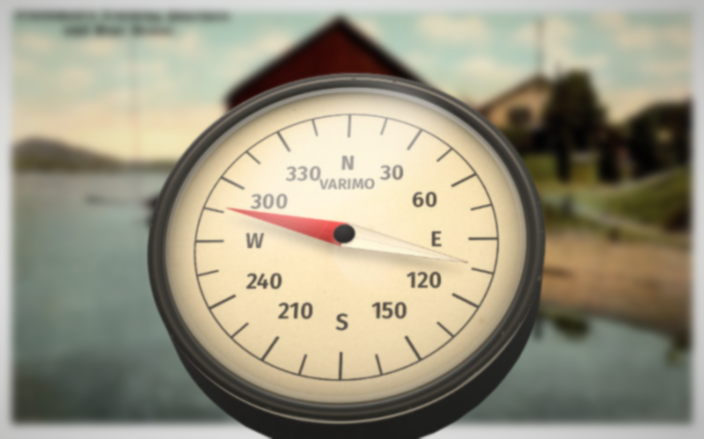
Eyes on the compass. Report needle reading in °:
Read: 285 °
